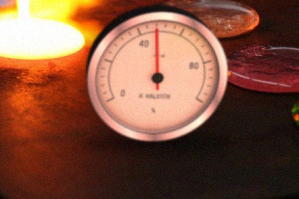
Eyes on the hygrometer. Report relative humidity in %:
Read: 48 %
